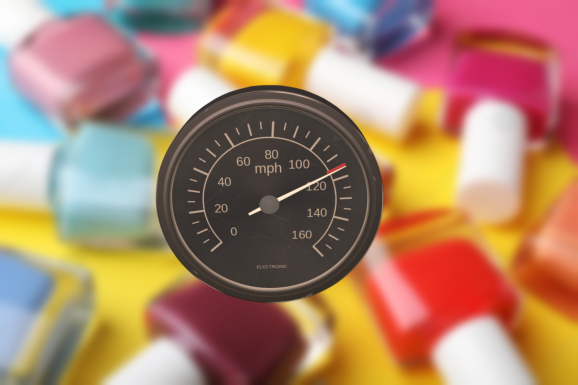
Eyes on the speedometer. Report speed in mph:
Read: 115 mph
